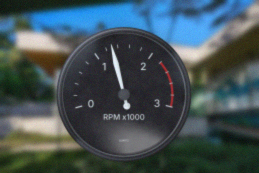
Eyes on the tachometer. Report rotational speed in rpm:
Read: 1300 rpm
